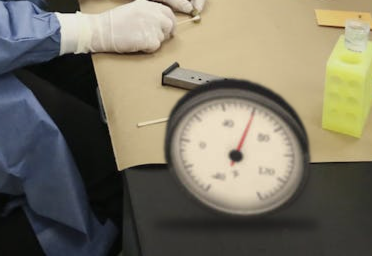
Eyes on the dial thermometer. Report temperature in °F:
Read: 60 °F
